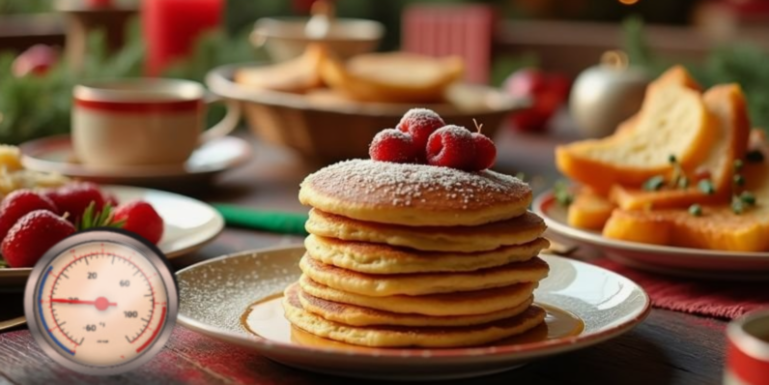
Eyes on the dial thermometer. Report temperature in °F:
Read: -20 °F
